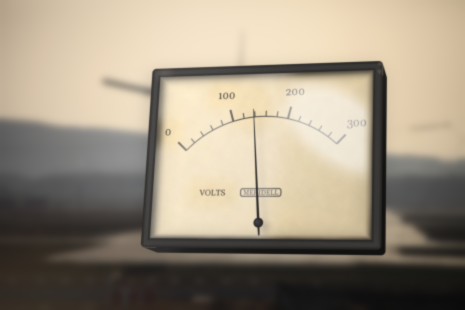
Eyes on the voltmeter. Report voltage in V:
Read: 140 V
